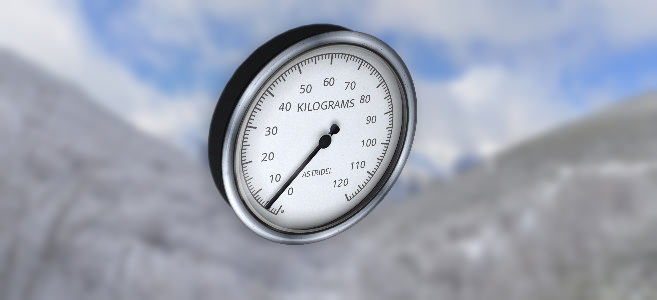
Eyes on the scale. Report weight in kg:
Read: 5 kg
